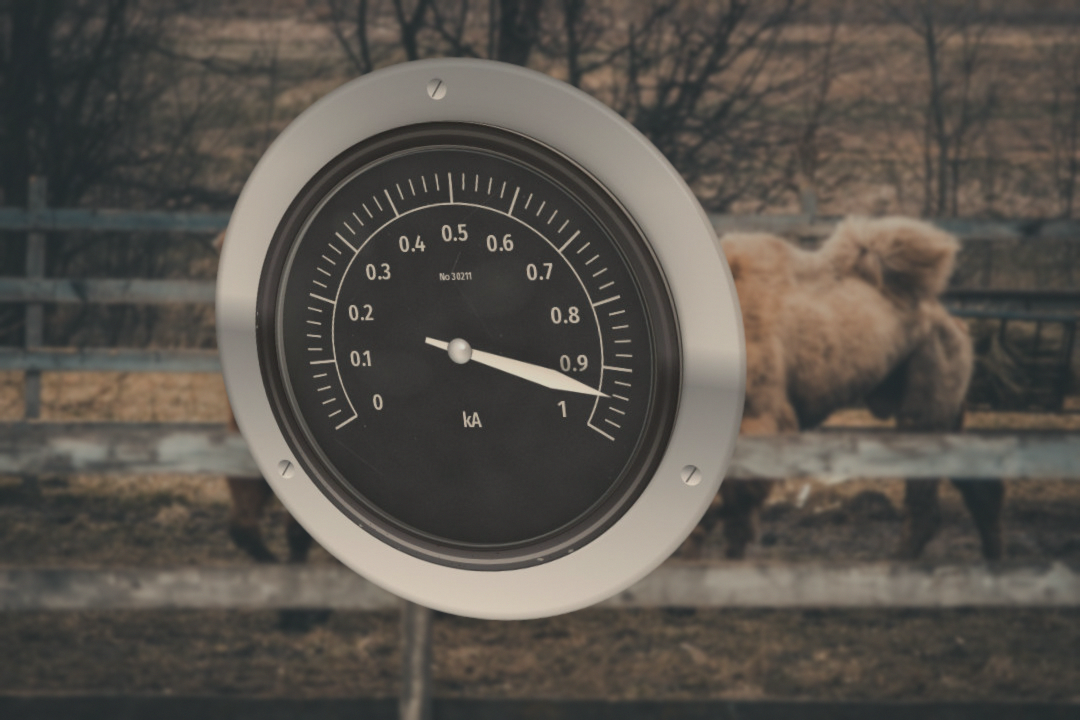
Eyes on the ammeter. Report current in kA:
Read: 0.94 kA
